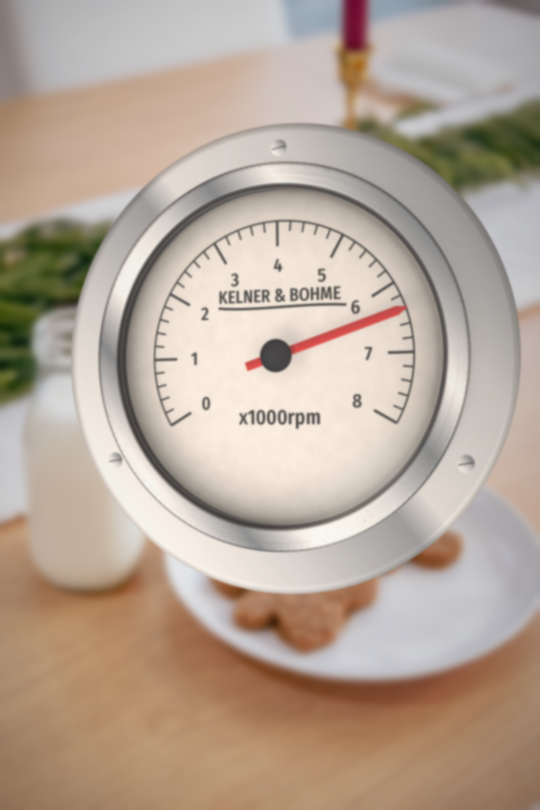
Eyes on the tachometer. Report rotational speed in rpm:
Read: 6400 rpm
